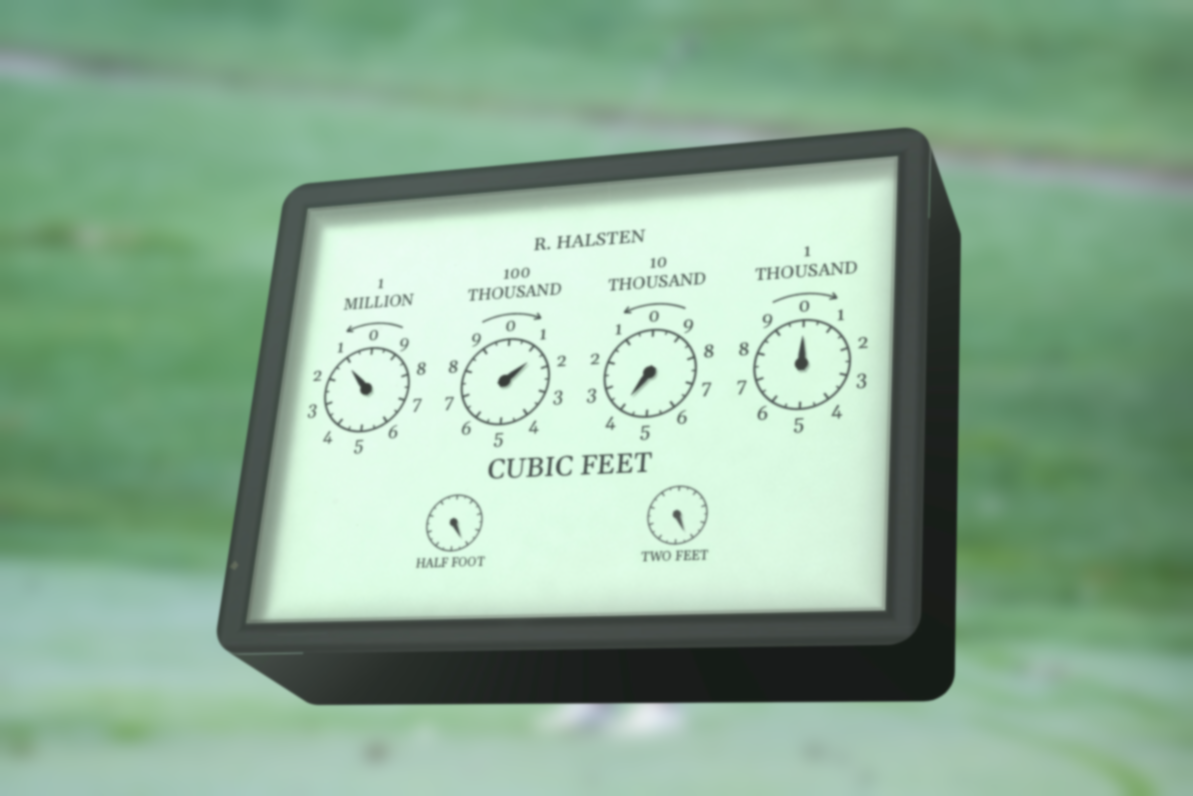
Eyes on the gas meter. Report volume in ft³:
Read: 114000 ft³
